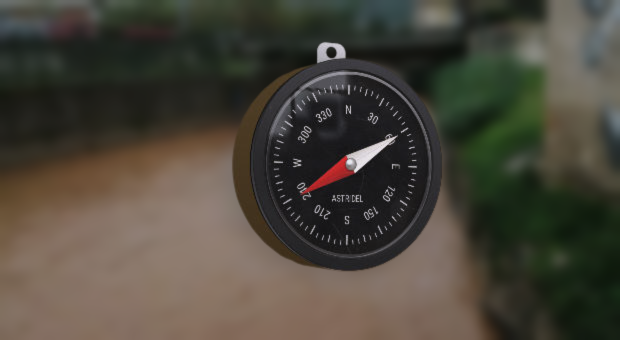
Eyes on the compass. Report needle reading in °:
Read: 240 °
